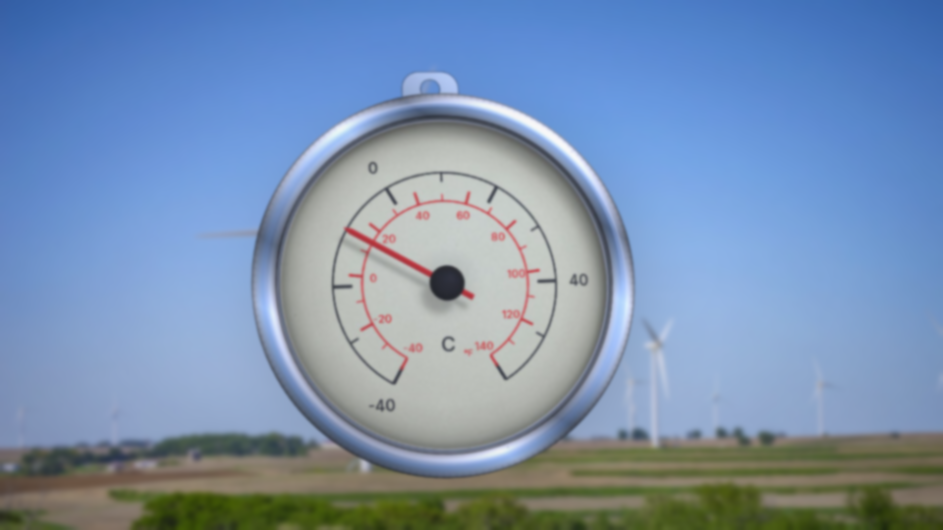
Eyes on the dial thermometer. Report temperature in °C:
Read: -10 °C
